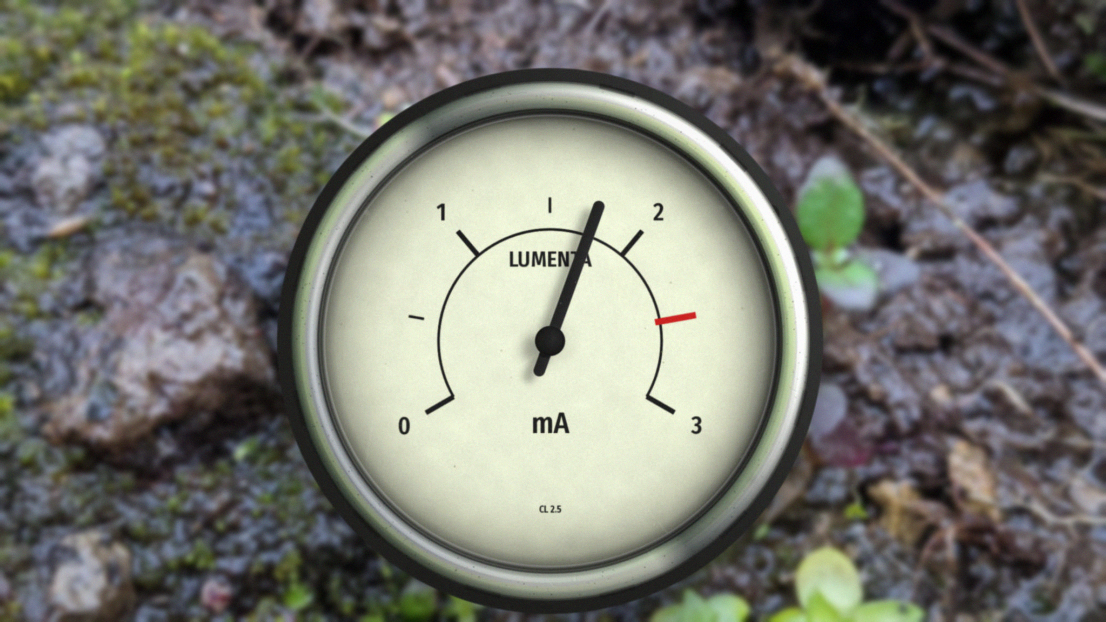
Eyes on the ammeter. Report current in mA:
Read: 1.75 mA
